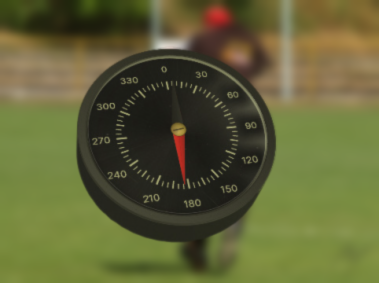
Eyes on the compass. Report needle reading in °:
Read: 185 °
